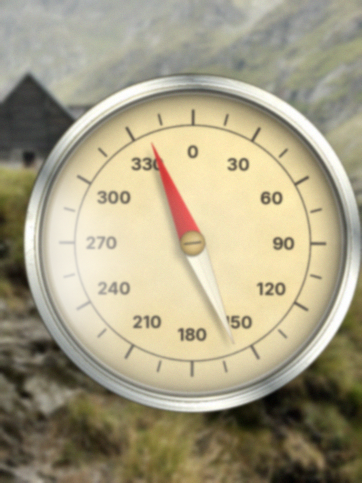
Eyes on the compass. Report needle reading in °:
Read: 337.5 °
